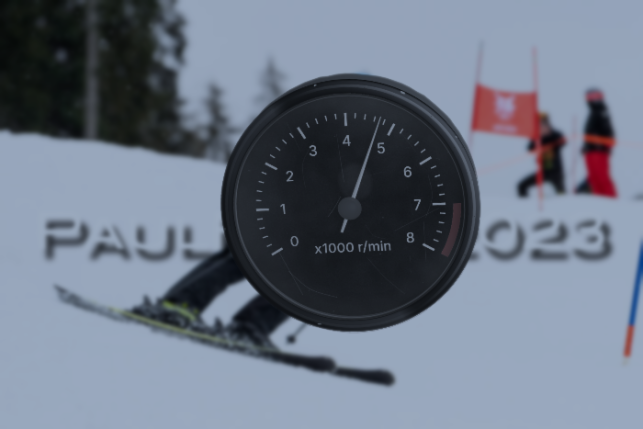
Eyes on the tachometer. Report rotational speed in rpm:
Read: 4700 rpm
